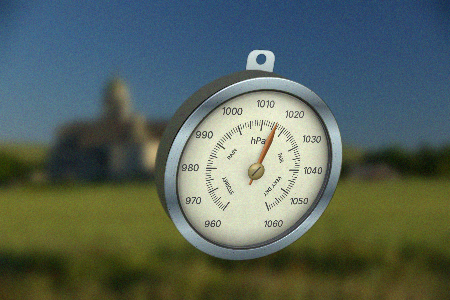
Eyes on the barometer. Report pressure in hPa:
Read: 1015 hPa
